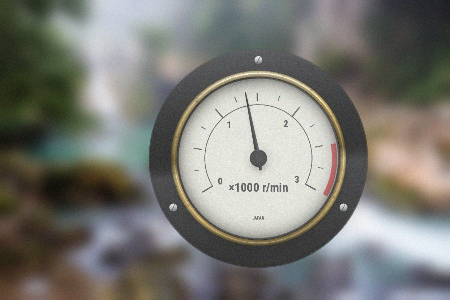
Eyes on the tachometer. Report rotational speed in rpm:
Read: 1375 rpm
